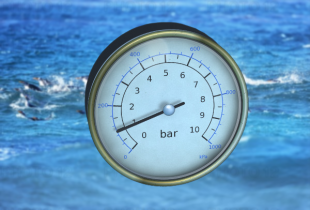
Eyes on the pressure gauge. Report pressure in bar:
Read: 1 bar
